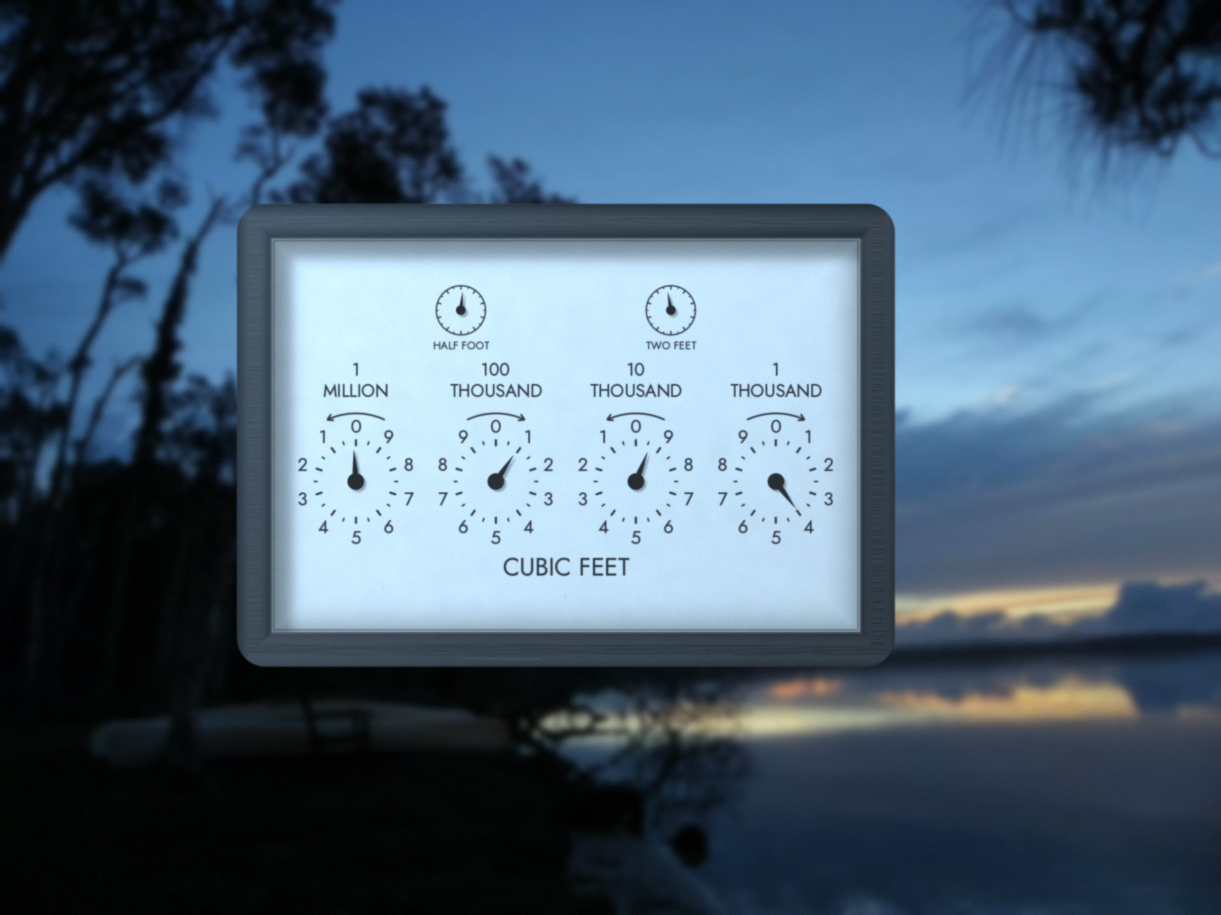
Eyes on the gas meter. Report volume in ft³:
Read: 9400 ft³
